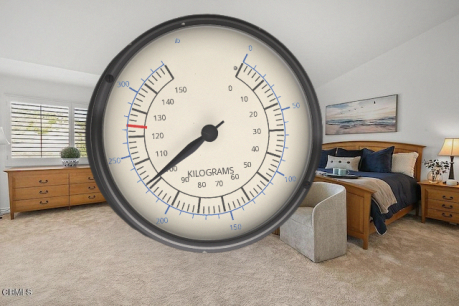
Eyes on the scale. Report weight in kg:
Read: 102 kg
